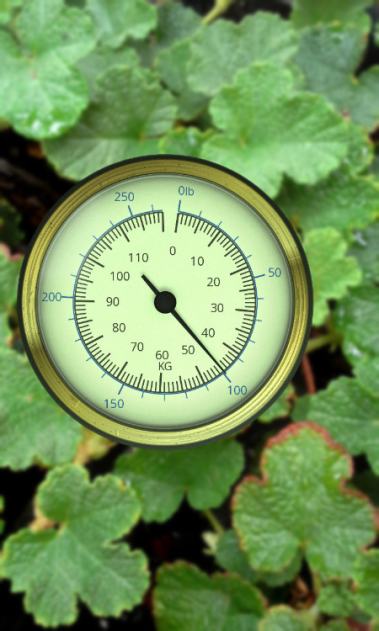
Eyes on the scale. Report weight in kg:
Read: 45 kg
